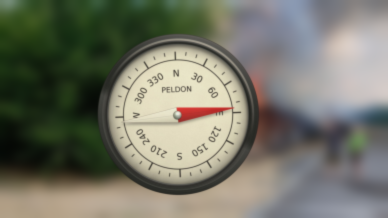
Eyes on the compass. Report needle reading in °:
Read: 85 °
